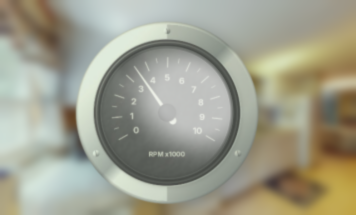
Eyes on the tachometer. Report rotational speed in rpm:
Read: 3500 rpm
